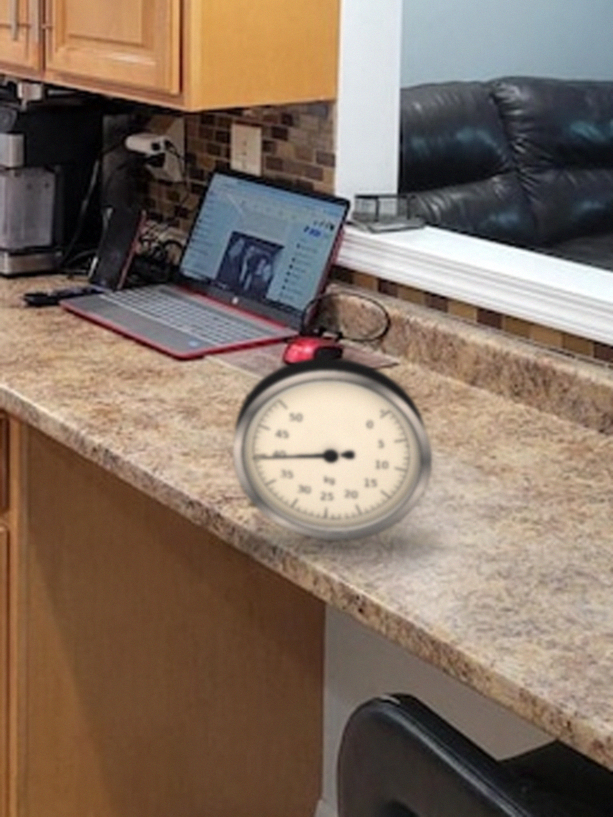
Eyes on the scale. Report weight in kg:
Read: 40 kg
